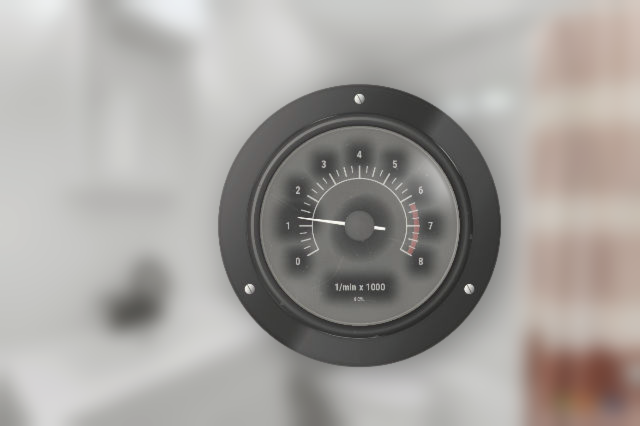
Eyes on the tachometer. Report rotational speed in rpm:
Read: 1250 rpm
